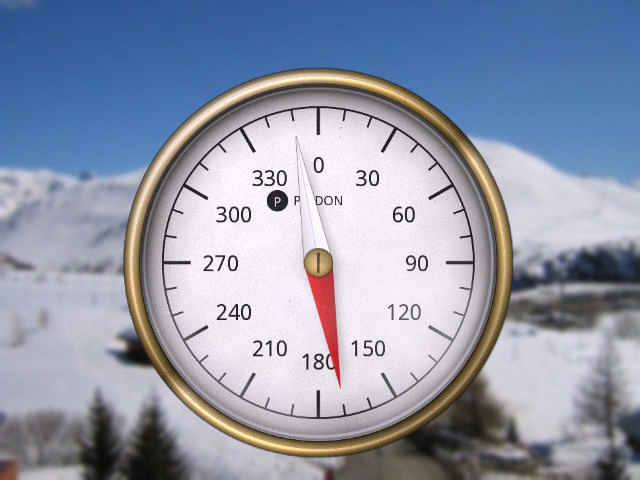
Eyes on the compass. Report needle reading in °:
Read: 170 °
